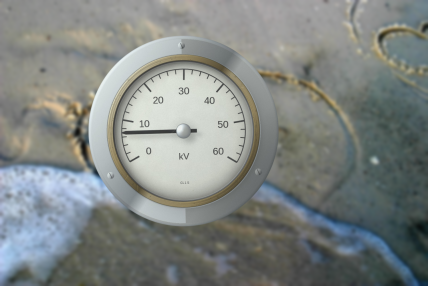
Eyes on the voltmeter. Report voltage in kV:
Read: 7 kV
